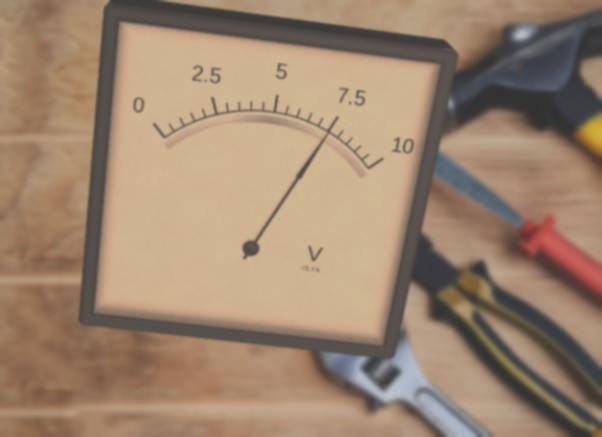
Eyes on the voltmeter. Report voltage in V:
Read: 7.5 V
